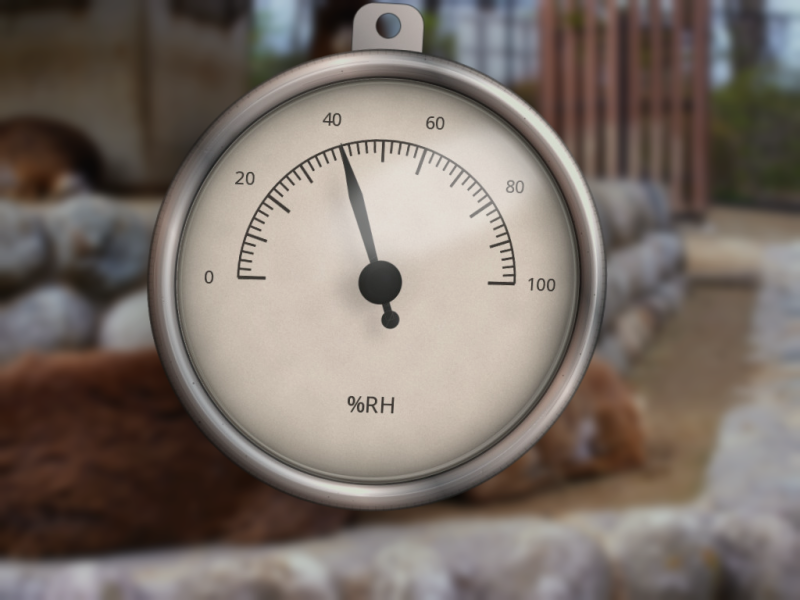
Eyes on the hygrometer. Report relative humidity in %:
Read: 40 %
